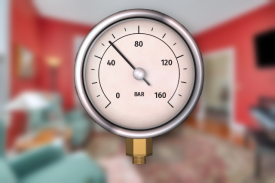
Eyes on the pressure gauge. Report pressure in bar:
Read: 55 bar
